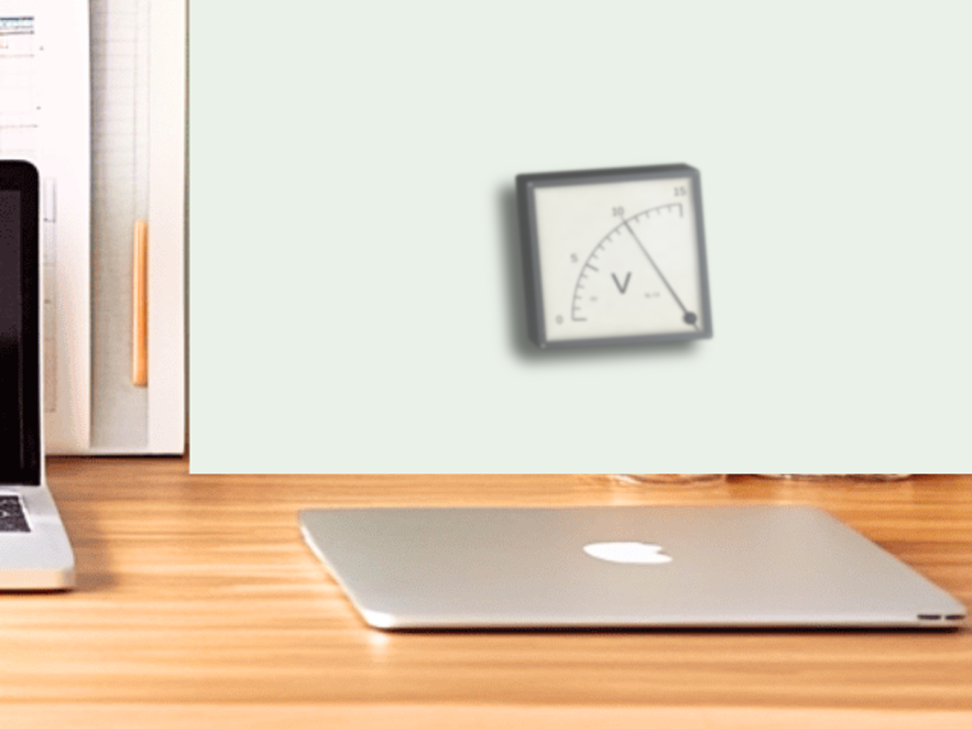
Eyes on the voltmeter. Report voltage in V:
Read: 10 V
